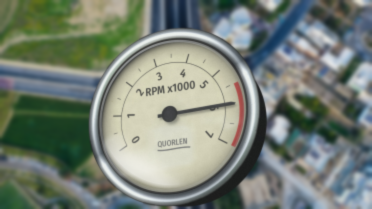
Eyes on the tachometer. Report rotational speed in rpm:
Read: 6000 rpm
